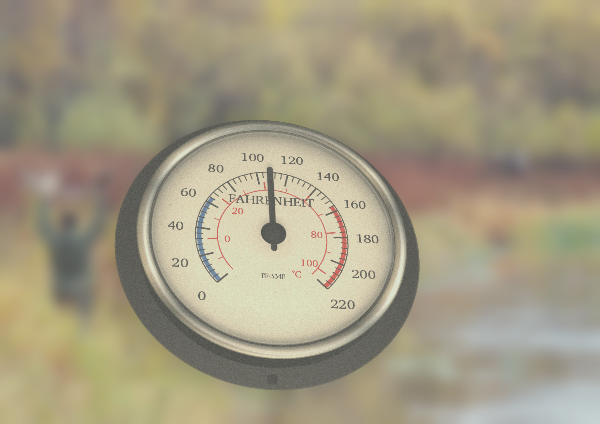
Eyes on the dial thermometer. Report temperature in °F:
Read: 108 °F
